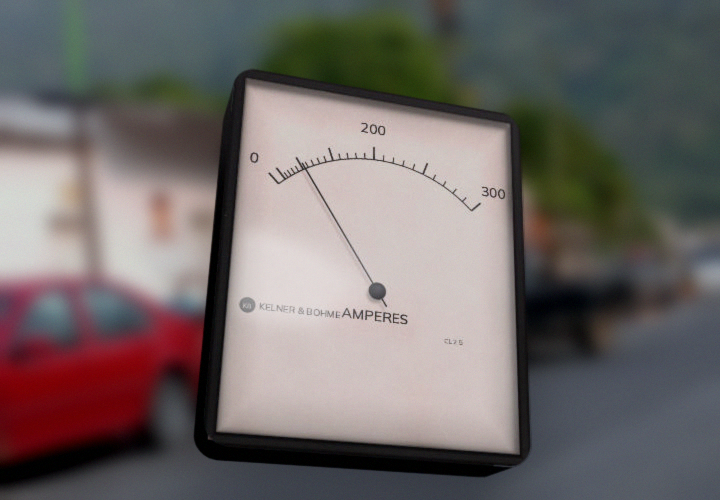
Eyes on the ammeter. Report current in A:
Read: 100 A
